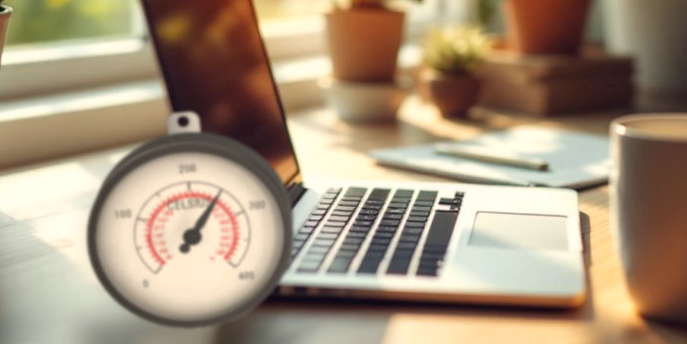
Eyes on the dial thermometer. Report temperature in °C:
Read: 250 °C
